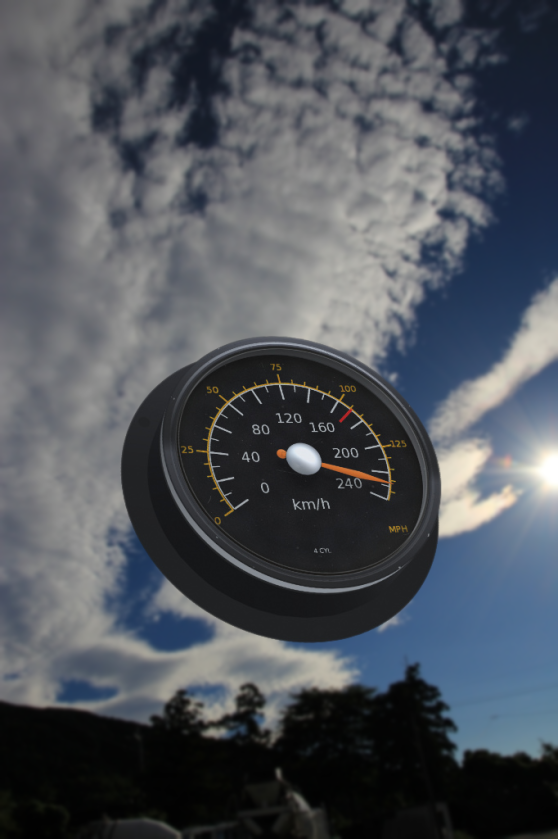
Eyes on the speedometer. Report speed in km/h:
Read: 230 km/h
